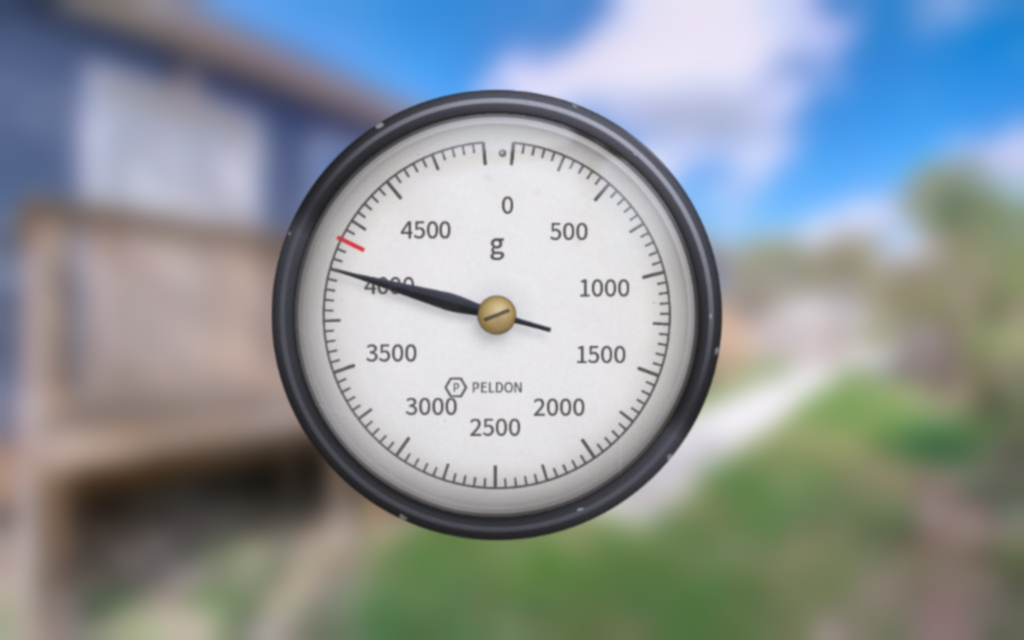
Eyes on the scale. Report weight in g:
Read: 4000 g
